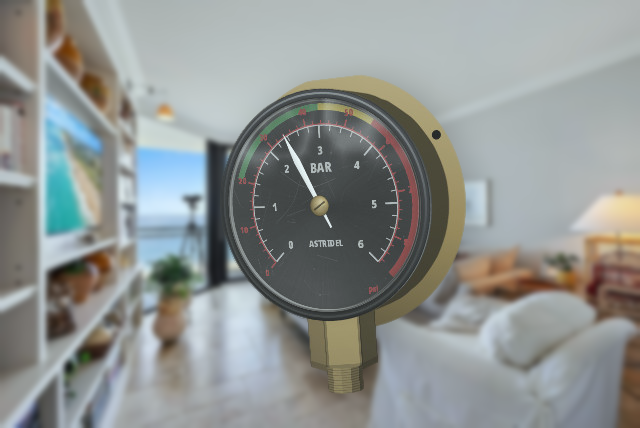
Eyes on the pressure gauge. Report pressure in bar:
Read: 2.4 bar
